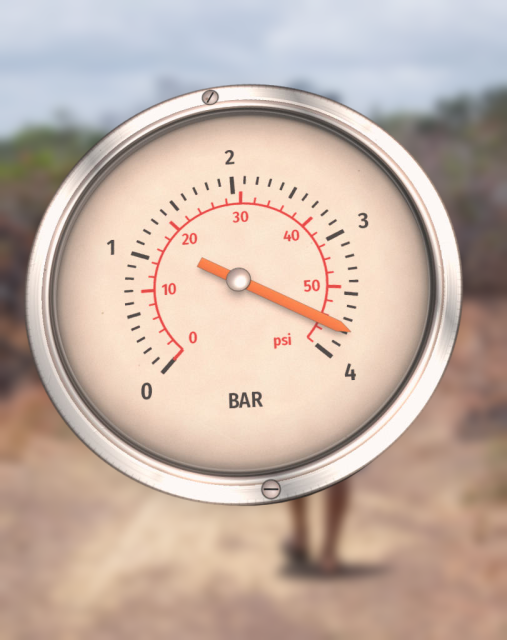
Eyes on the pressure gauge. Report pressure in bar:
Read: 3.8 bar
